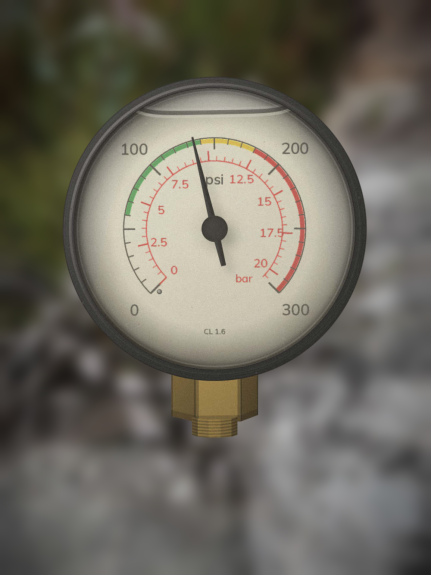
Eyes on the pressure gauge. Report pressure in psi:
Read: 135 psi
